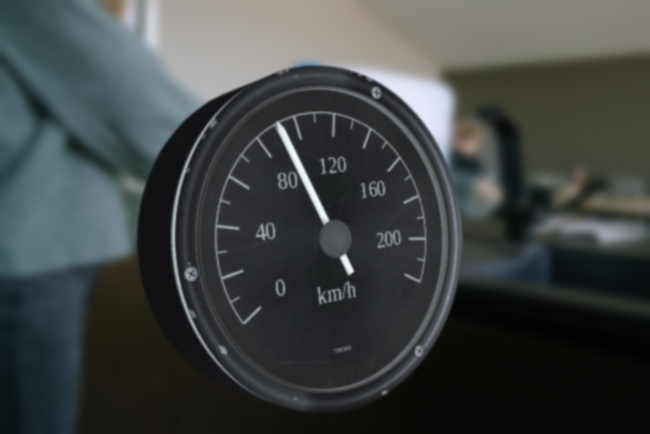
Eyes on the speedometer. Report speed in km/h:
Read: 90 km/h
